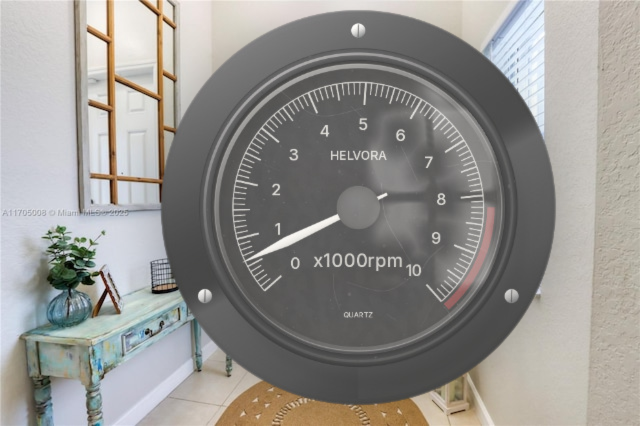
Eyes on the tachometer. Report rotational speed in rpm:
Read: 600 rpm
